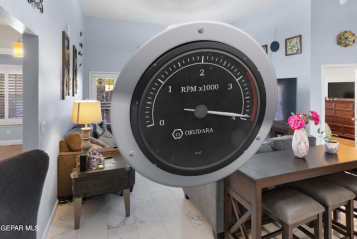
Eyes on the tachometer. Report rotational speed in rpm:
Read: 3900 rpm
